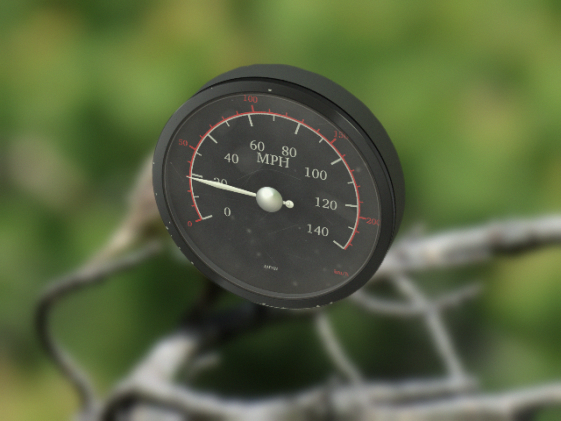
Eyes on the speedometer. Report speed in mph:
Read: 20 mph
